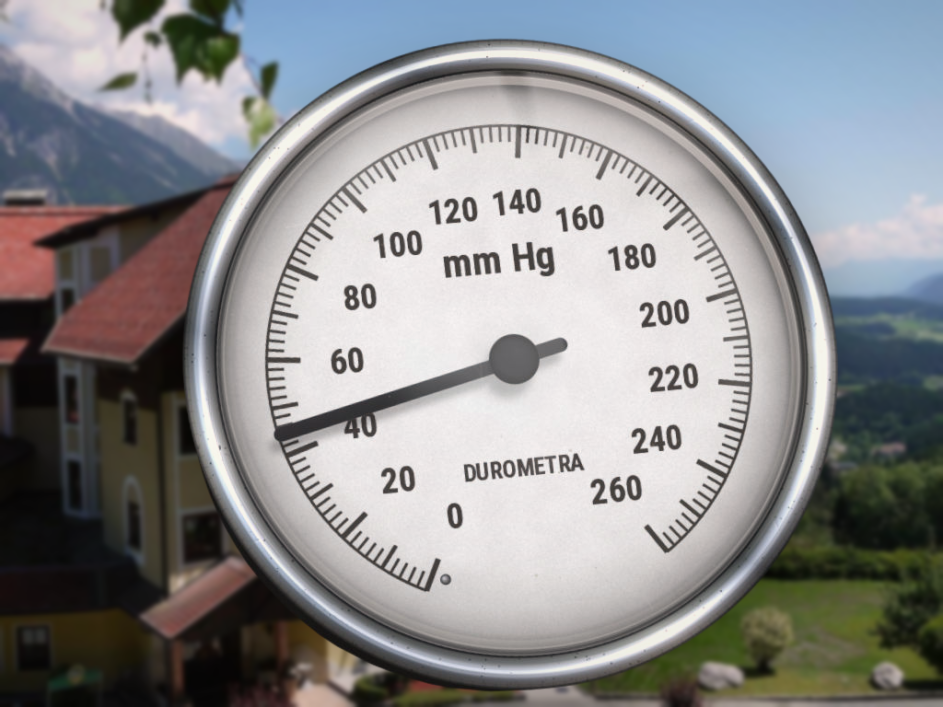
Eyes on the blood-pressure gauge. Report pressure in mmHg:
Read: 44 mmHg
